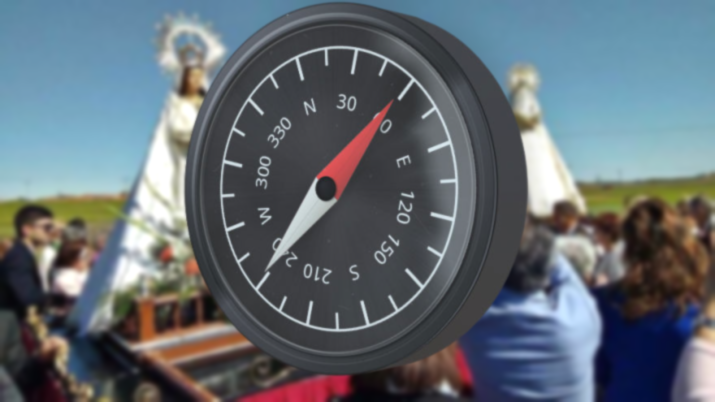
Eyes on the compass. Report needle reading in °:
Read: 60 °
